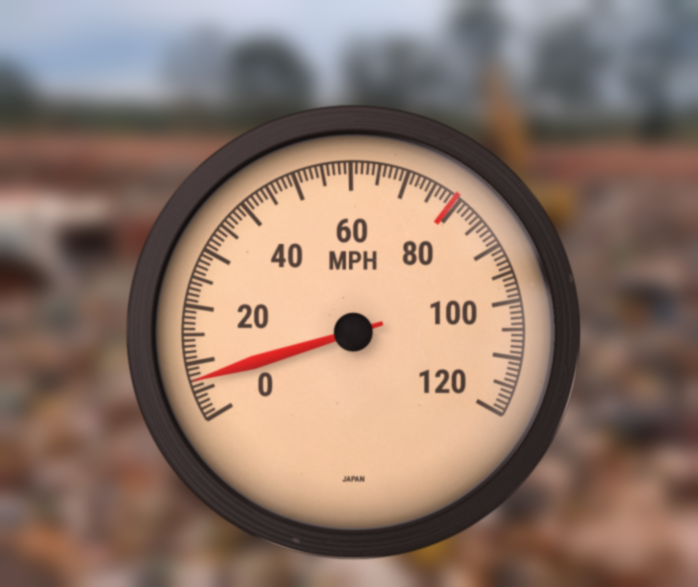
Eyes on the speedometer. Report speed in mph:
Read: 7 mph
